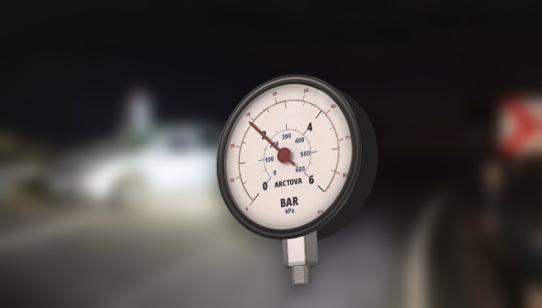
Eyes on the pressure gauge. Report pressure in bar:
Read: 2 bar
